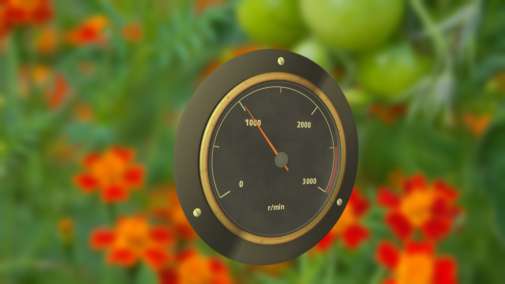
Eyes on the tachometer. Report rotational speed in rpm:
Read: 1000 rpm
